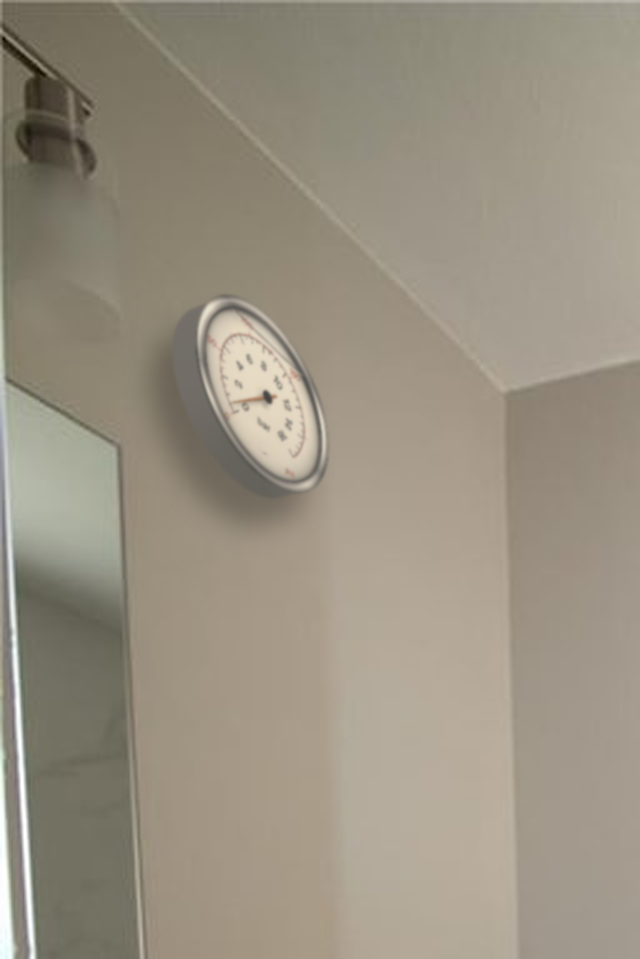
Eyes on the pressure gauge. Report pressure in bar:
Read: 0.5 bar
